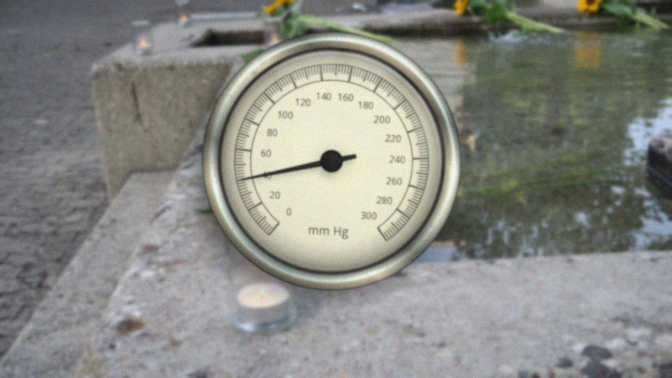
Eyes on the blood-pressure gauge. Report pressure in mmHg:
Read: 40 mmHg
